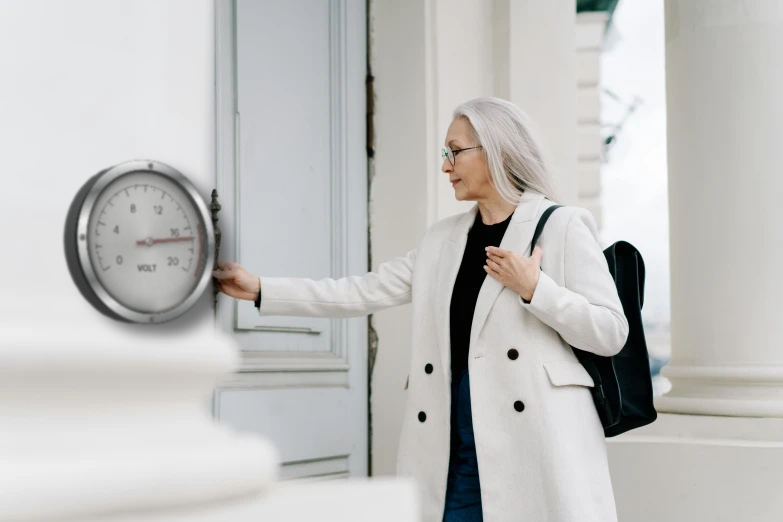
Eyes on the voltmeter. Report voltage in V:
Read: 17 V
